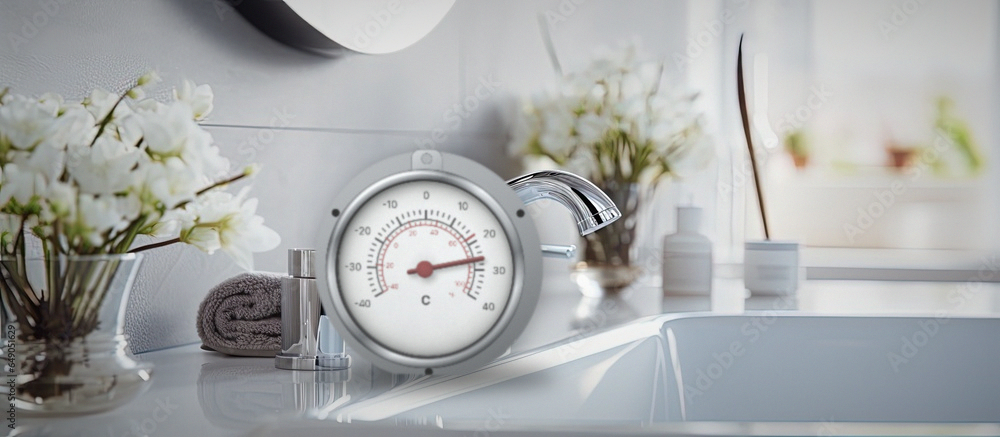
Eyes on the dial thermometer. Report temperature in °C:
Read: 26 °C
